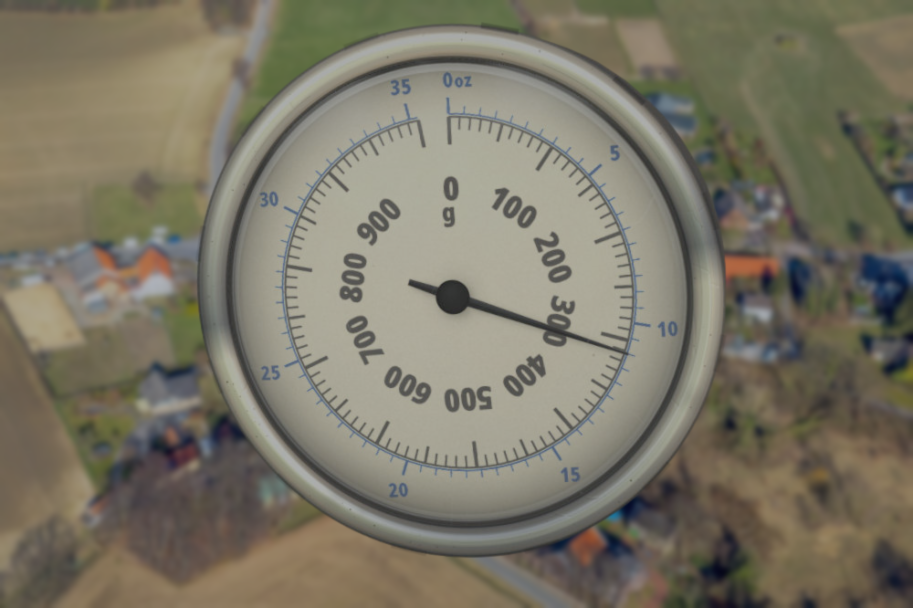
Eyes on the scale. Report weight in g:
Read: 310 g
